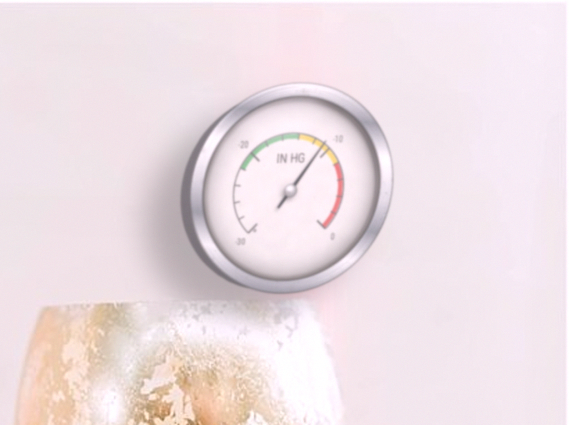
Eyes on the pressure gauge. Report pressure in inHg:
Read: -11 inHg
